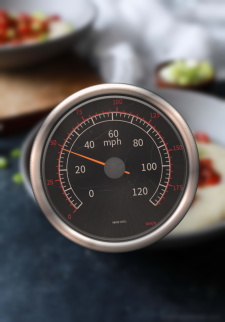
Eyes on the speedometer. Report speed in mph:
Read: 30 mph
